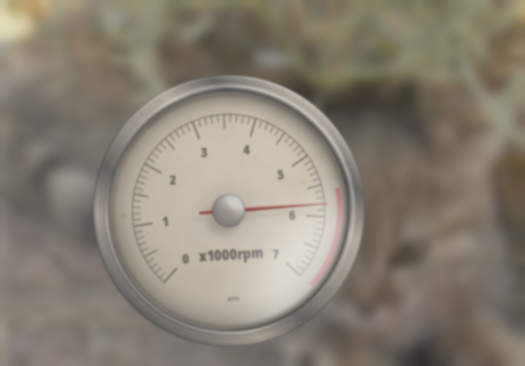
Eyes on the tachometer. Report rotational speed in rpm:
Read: 5800 rpm
